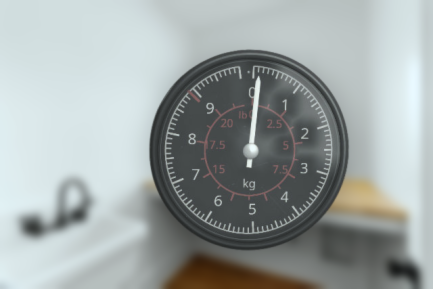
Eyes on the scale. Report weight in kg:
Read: 0.1 kg
